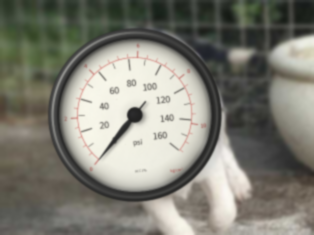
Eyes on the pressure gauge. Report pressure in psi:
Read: 0 psi
